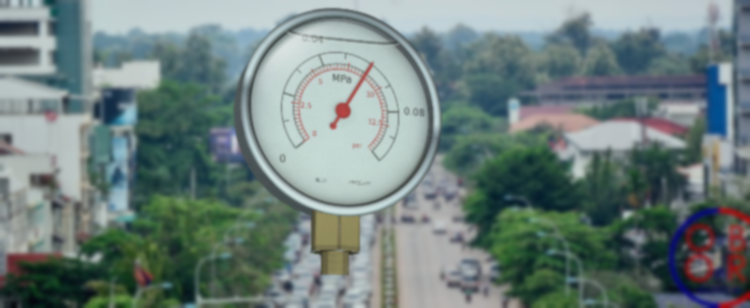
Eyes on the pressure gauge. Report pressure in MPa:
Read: 0.06 MPa
